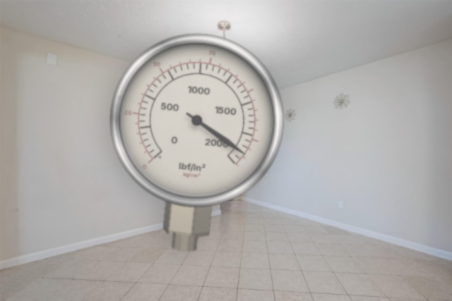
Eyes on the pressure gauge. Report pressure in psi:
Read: 1900 psi
